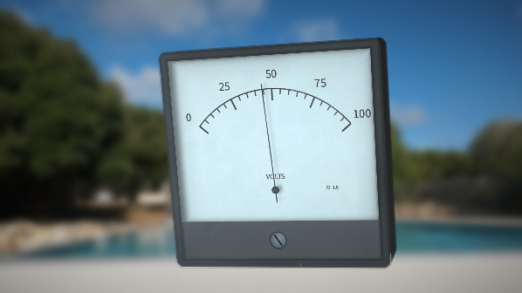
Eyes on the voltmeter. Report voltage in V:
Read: 45 V
